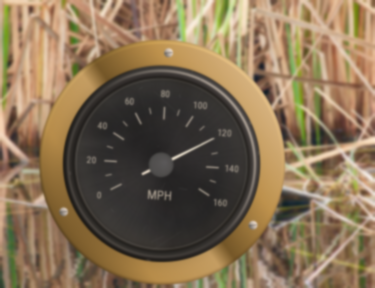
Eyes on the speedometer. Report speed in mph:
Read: 120 mph
